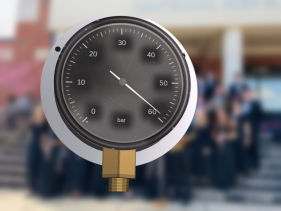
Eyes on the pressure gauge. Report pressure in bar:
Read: 59 bar
